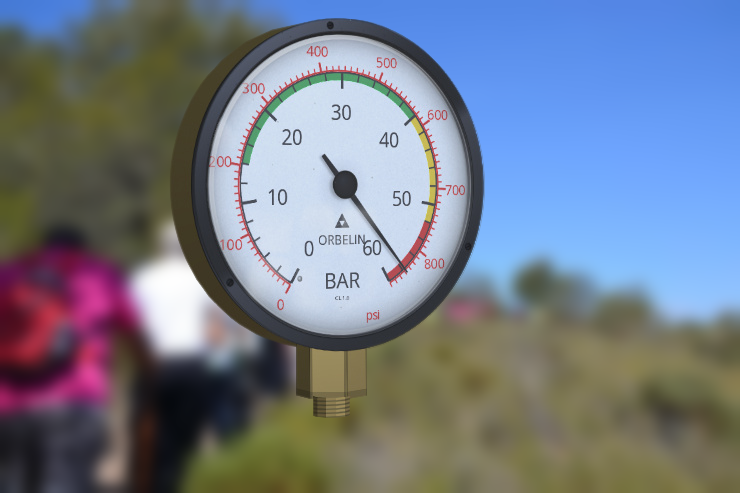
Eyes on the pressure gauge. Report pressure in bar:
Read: 58 bar
